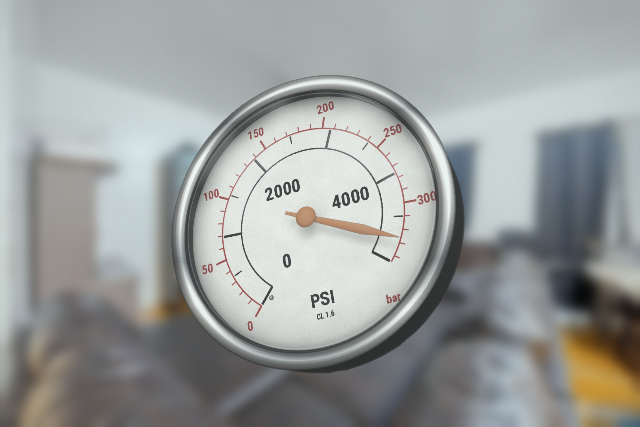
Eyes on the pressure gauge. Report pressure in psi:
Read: 4750 psi
